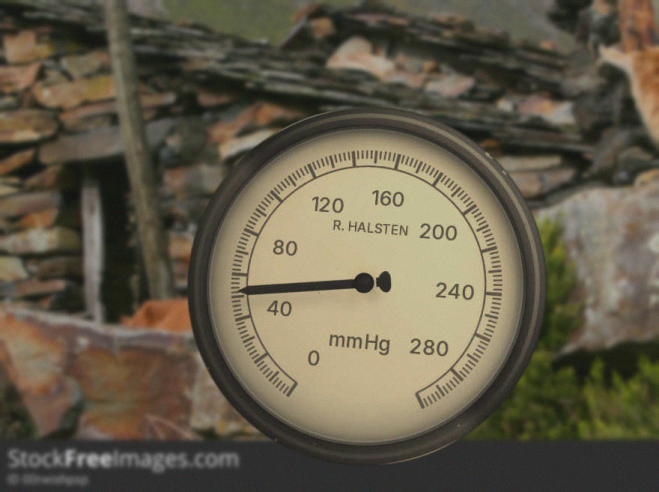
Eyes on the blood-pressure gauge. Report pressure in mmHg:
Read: 52 mmHg
